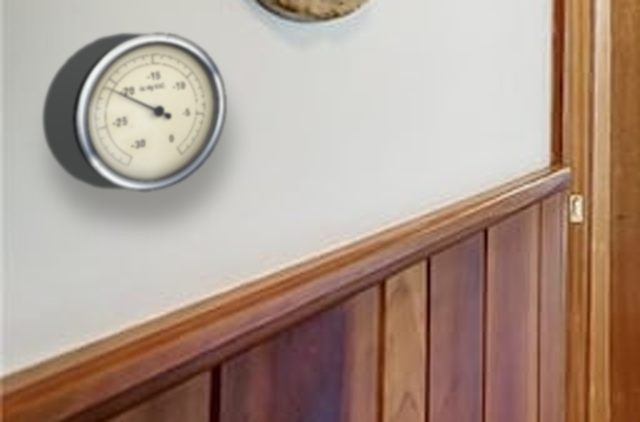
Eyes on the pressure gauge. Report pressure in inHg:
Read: -21 inHg
